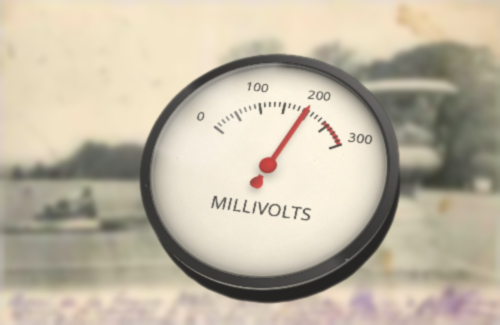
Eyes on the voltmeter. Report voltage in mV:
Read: 200 mV
